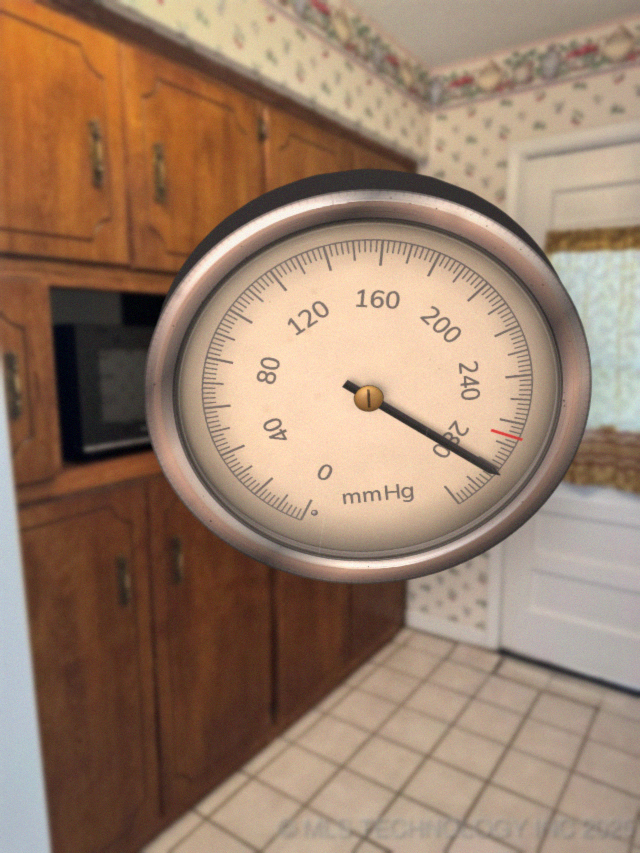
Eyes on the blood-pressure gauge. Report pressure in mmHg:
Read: 280 mmHg
